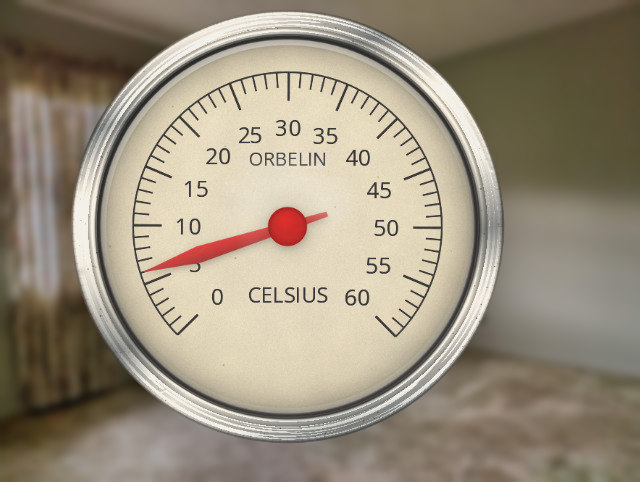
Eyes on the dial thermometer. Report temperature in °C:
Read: 6 °C
